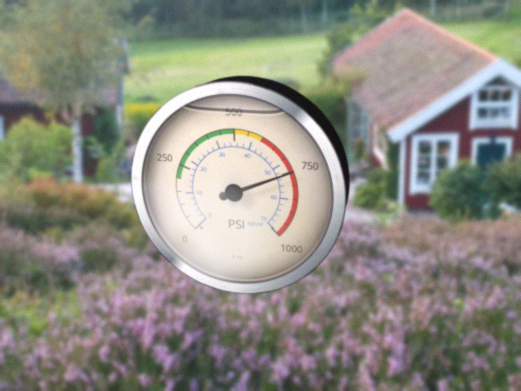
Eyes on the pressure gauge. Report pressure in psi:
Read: 750 psi
